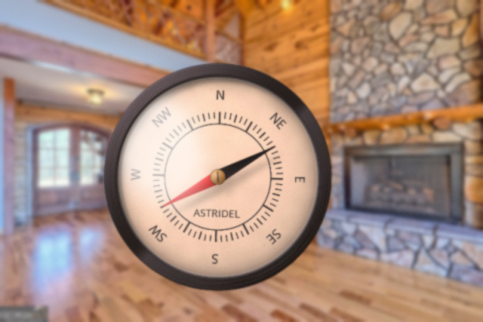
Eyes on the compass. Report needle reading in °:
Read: 240 °
